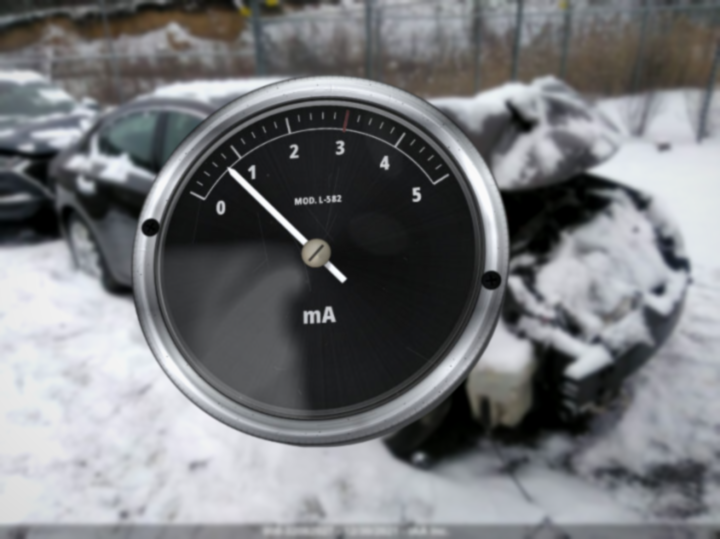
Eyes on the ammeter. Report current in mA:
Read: 0.7 mA
